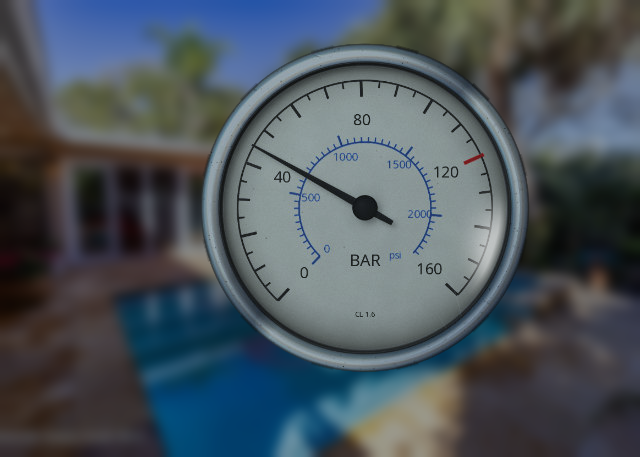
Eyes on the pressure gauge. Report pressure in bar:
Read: 45 bar
